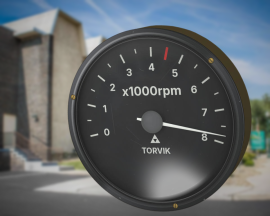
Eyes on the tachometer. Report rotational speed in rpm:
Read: 7750 rpm
